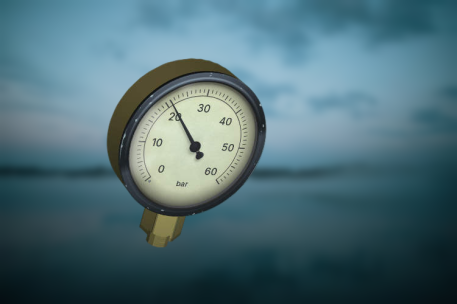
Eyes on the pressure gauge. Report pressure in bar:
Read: 21 bar
